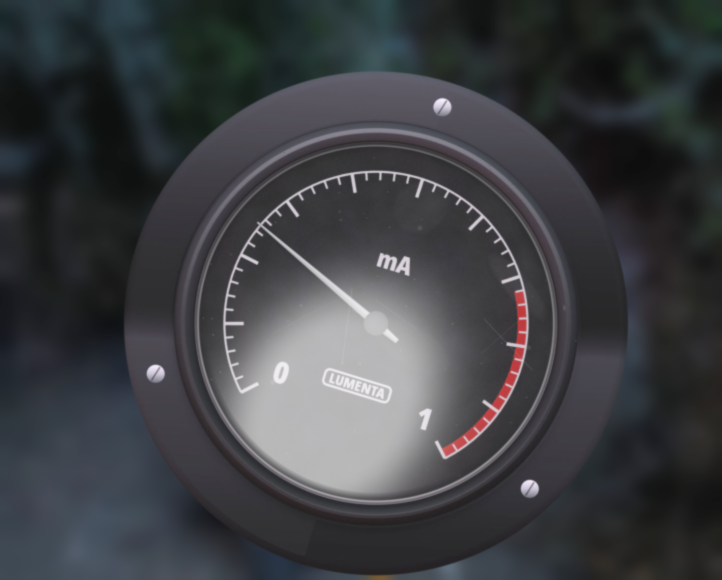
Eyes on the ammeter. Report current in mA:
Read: 0.25 mA
